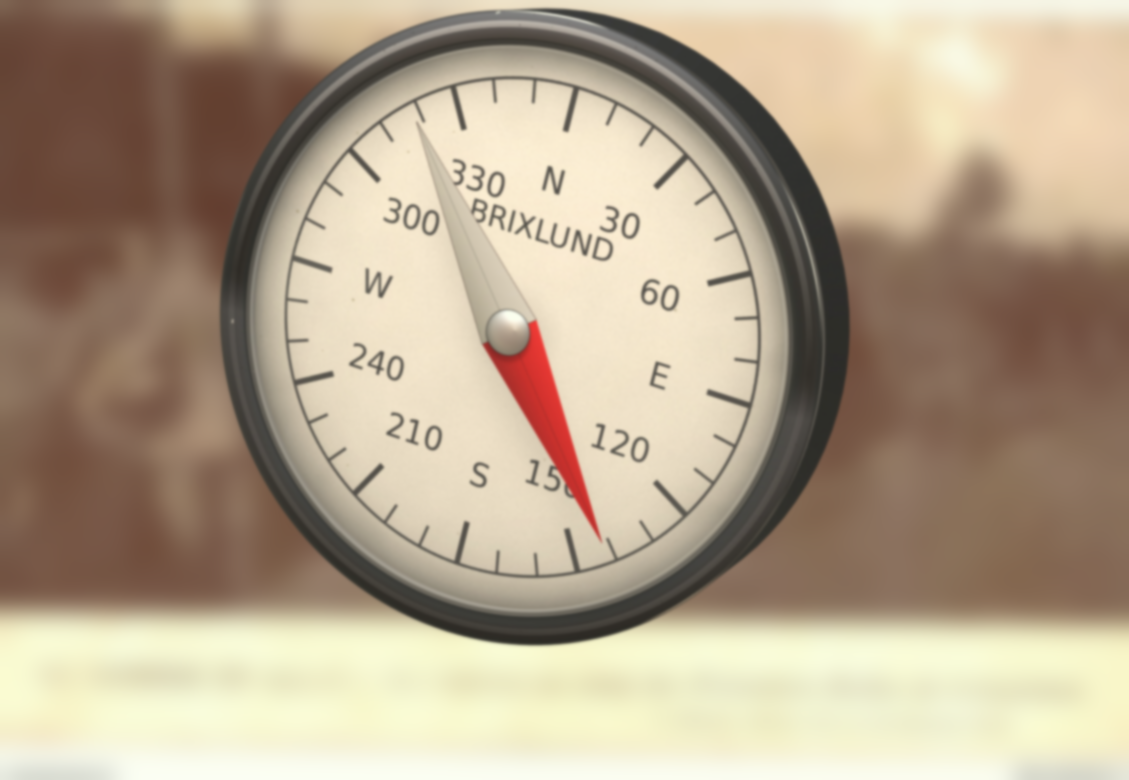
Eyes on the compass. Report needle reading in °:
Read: 140 °
